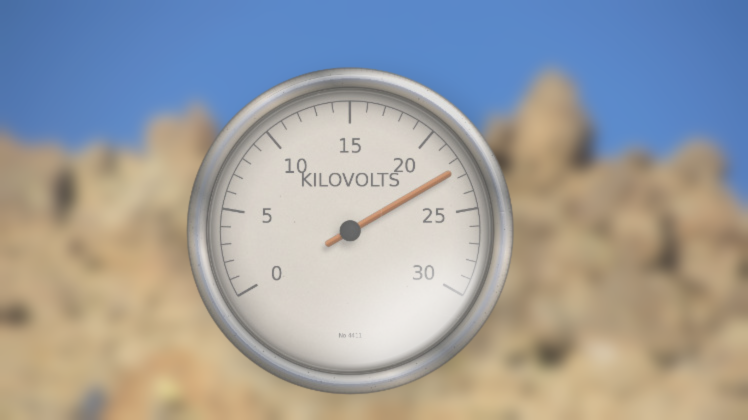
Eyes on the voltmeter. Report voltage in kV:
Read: 22.5 kV
